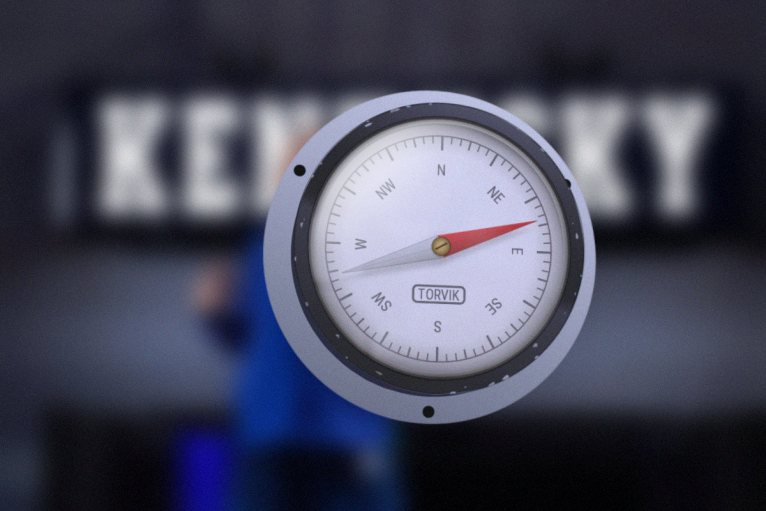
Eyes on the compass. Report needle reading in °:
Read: 72.5 °
